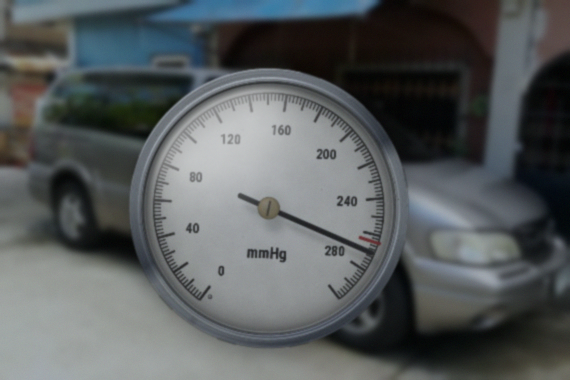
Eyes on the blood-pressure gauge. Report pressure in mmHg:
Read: 270 mmHg
